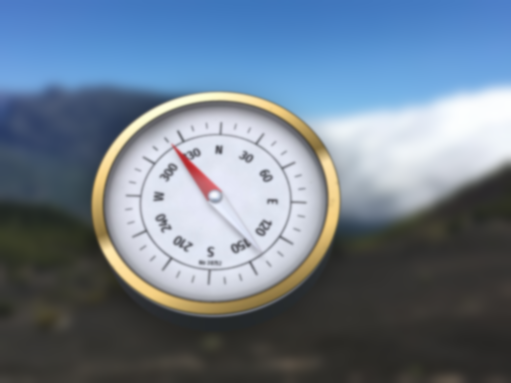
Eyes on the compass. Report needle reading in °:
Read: 320 °
